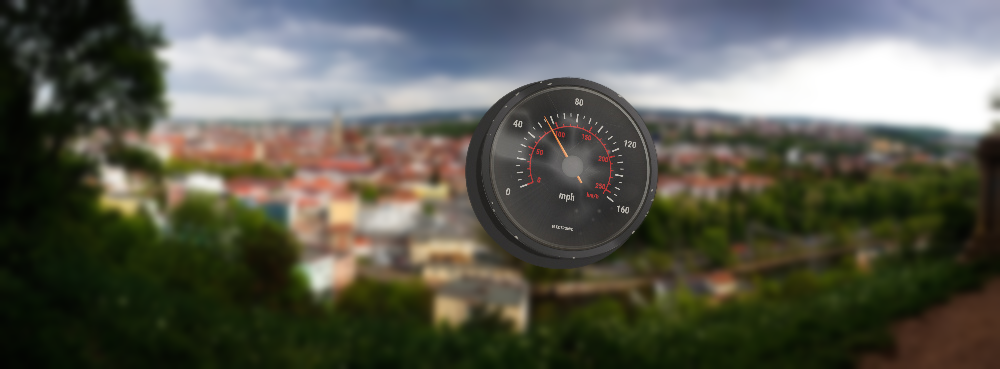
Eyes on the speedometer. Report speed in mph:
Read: 55 mph
